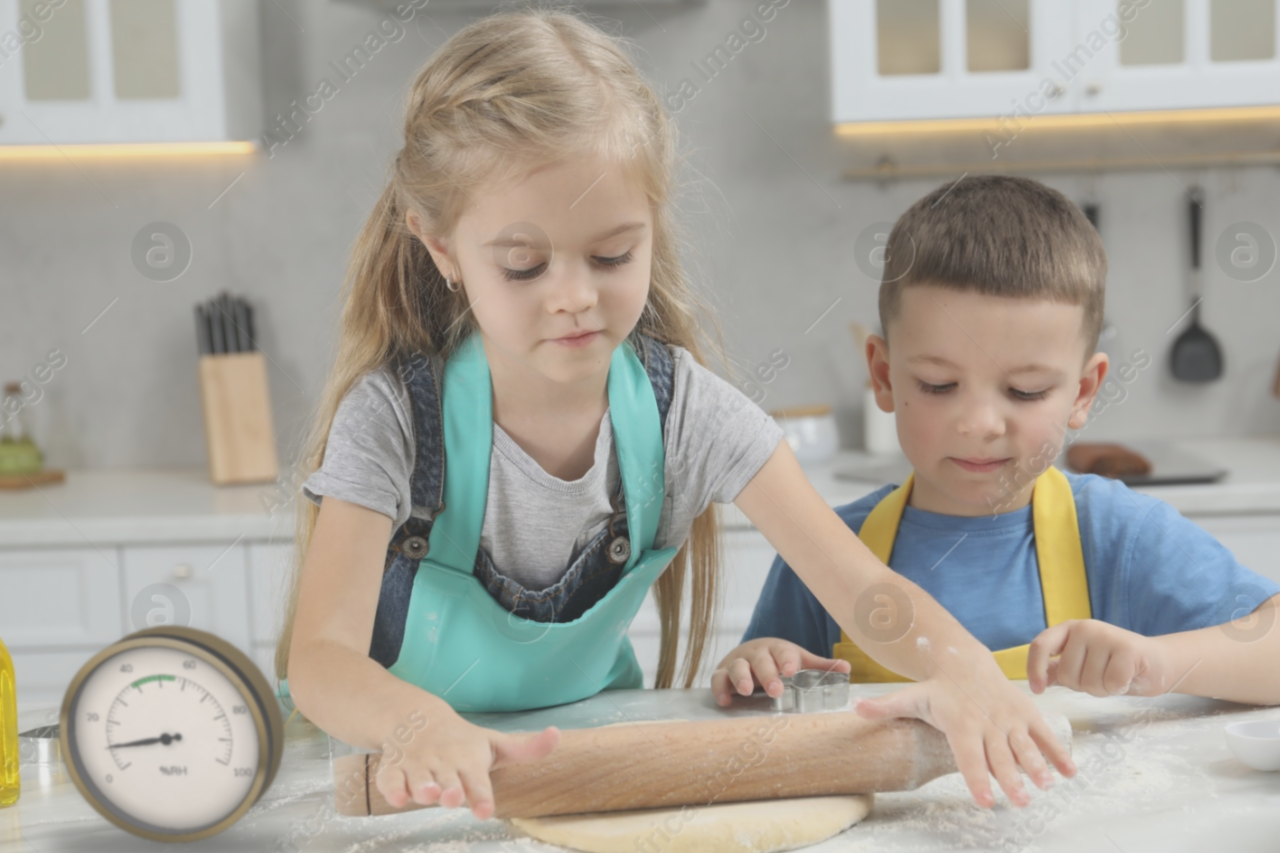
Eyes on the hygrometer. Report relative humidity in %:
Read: 10 %
